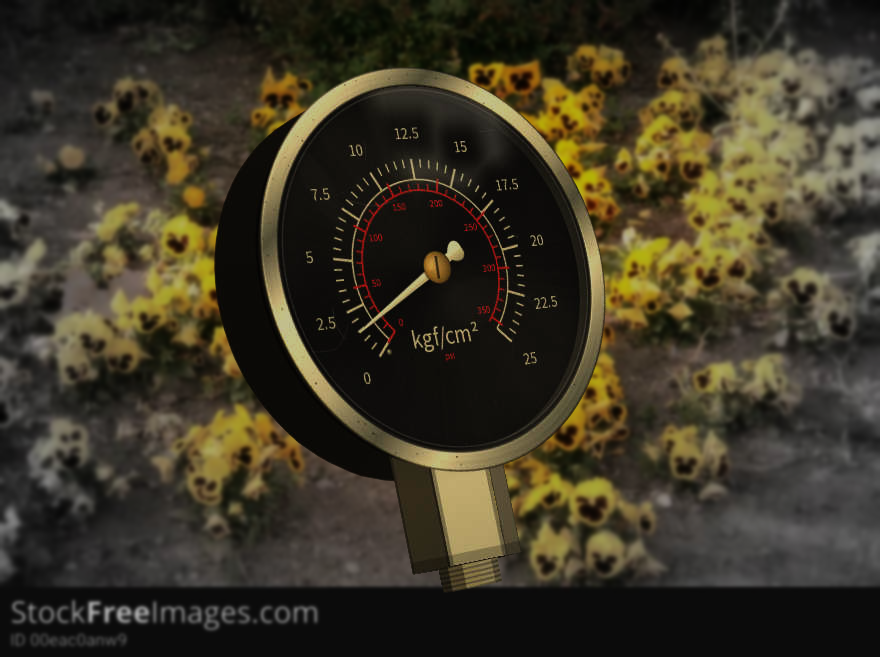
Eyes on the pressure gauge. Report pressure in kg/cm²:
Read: 1.5 kg/cm²
